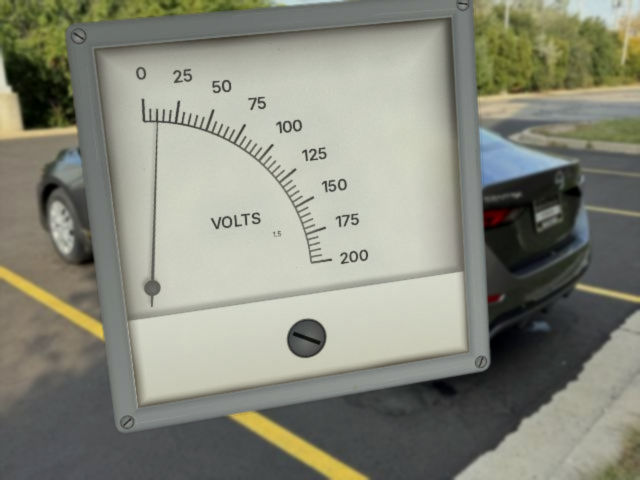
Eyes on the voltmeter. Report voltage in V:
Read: 10 V
